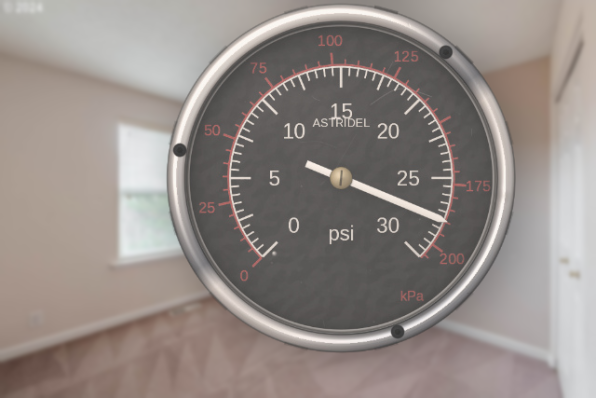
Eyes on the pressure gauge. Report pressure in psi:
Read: 27.5 psi
